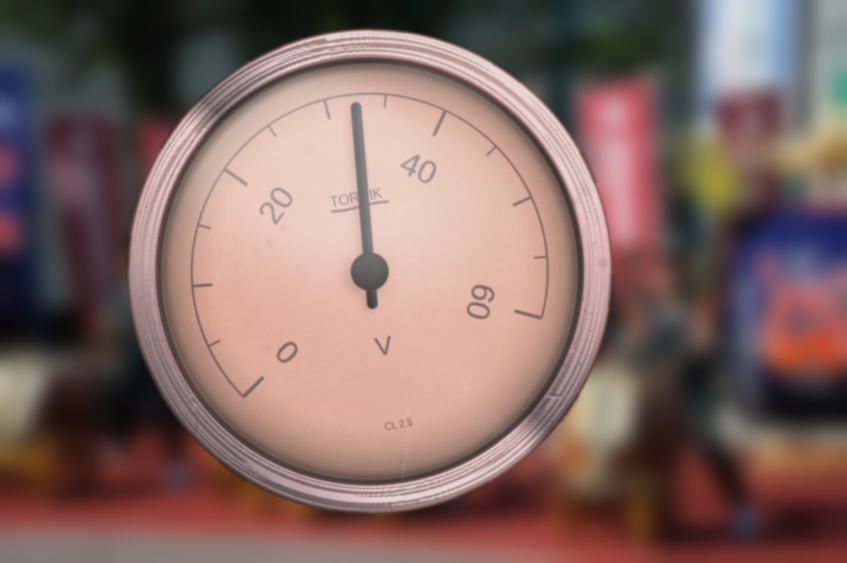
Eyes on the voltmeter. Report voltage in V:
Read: 32.5 V
